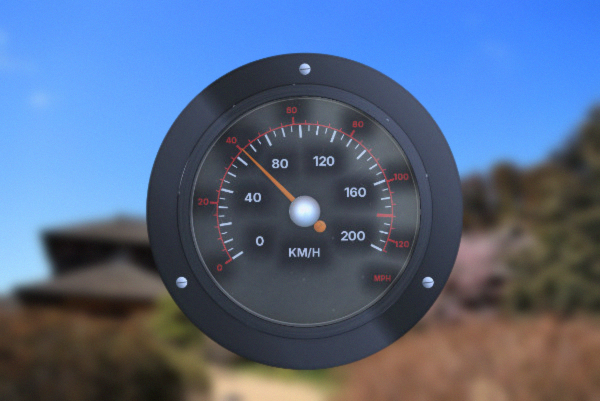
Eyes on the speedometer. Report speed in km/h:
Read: 65 km/h
